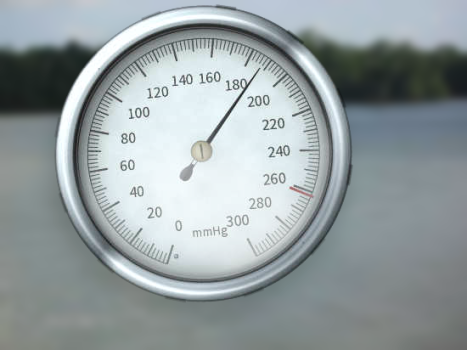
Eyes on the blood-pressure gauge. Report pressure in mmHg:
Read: 188 mmHg
